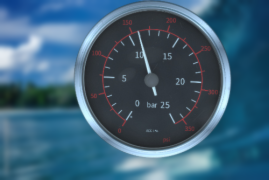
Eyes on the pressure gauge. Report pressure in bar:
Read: 11 bar
